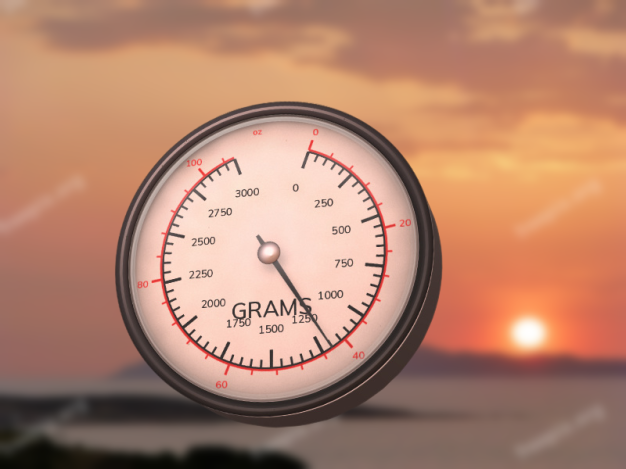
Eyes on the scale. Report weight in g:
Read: 1200 g
